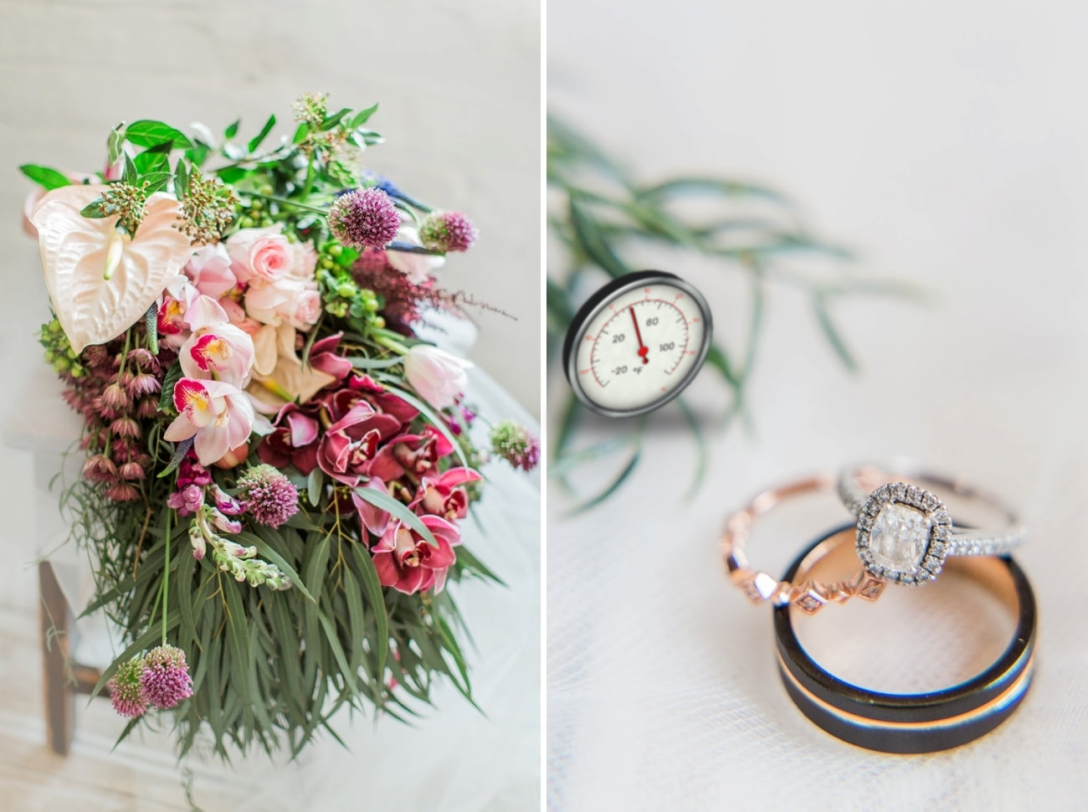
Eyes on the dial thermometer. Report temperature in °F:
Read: 40 °F
